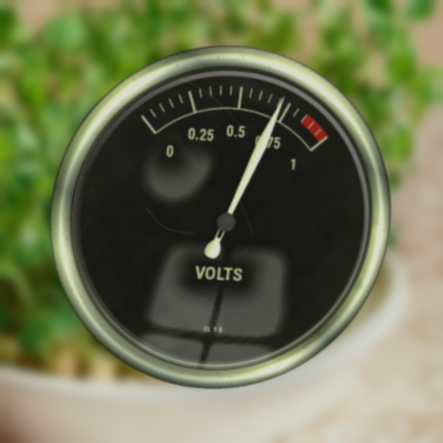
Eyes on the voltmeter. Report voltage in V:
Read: 0.7 V
